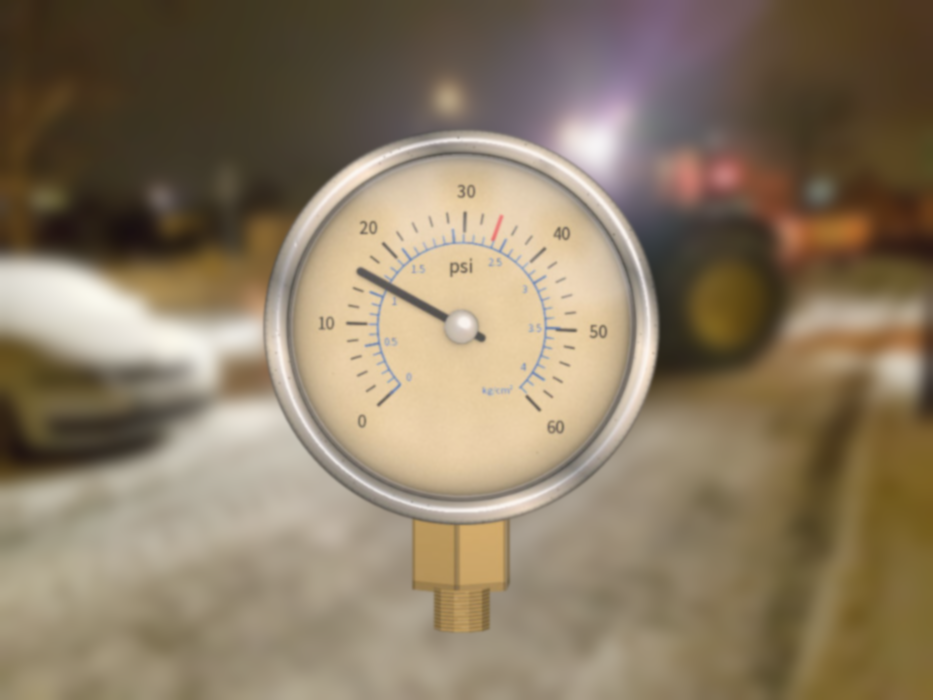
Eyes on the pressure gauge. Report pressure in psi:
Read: 16 psi
